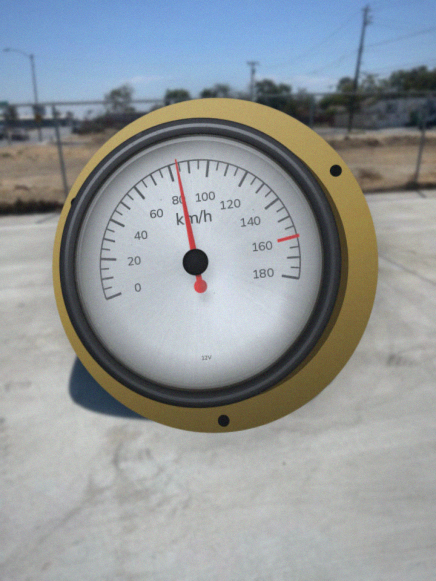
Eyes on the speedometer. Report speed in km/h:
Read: 85 km/h
